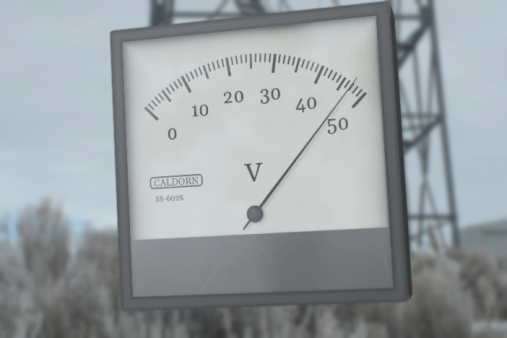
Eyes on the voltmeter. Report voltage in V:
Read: 47 V
